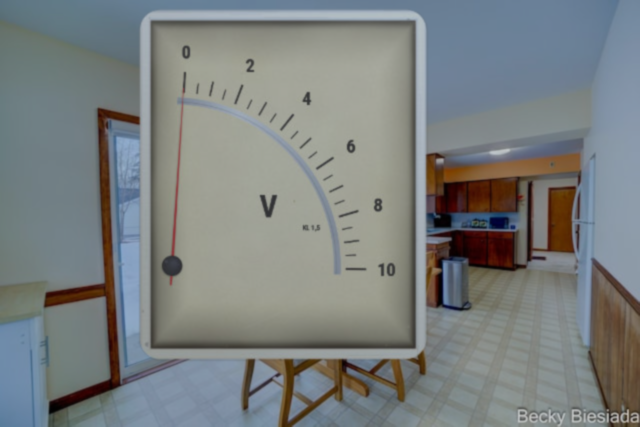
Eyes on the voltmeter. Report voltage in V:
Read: 0 V
